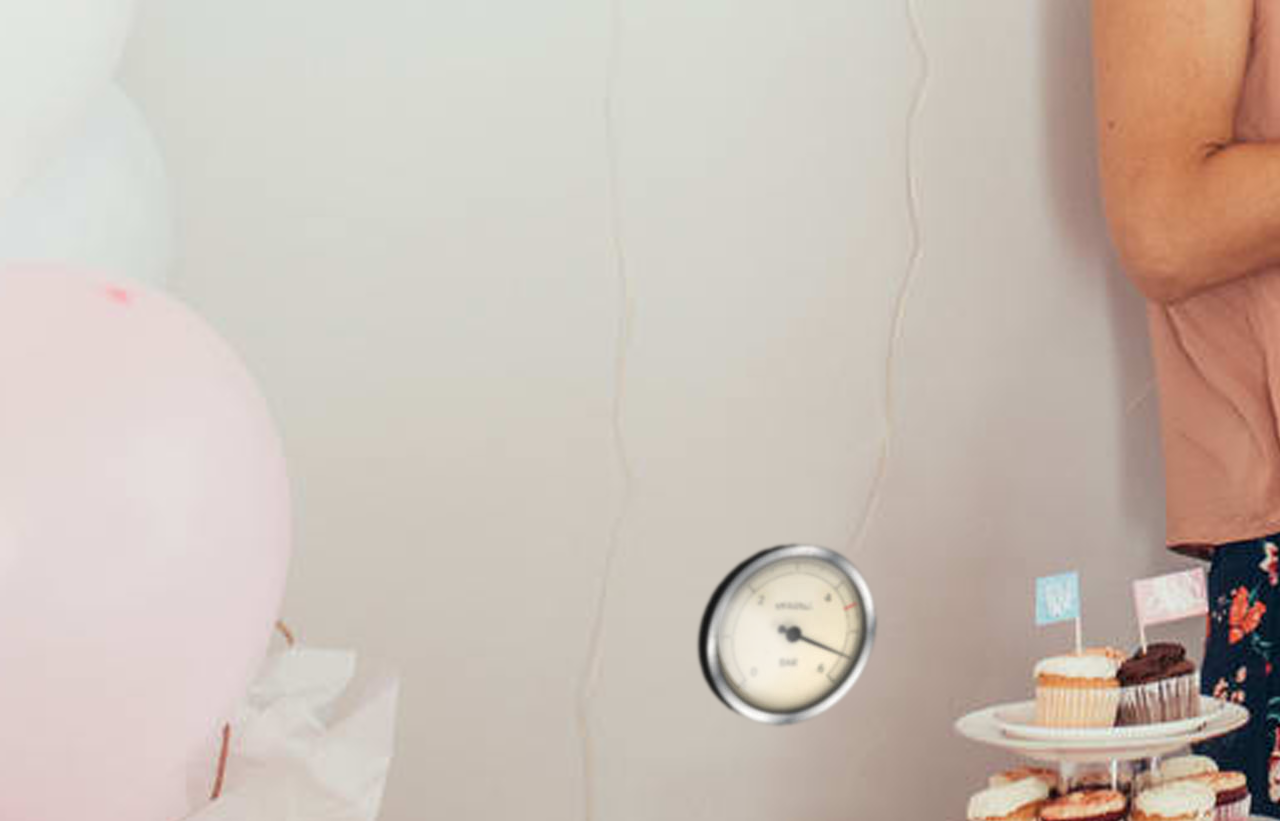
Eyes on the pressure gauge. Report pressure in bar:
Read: 5.5 bar
